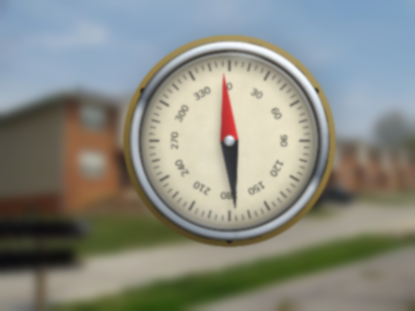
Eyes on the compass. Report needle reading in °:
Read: 355 °
